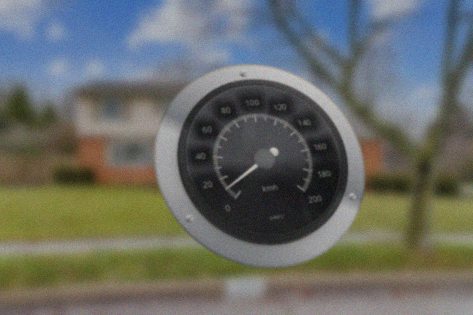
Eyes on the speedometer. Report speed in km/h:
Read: 10 km/h
